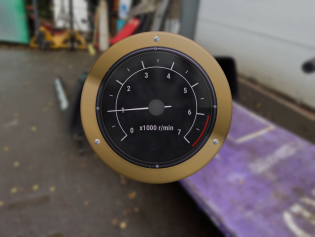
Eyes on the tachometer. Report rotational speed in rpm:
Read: 1000 rpm
